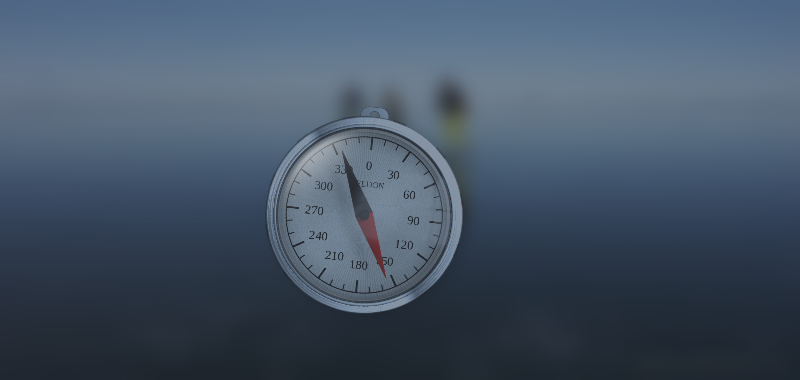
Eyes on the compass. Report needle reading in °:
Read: 155 °
